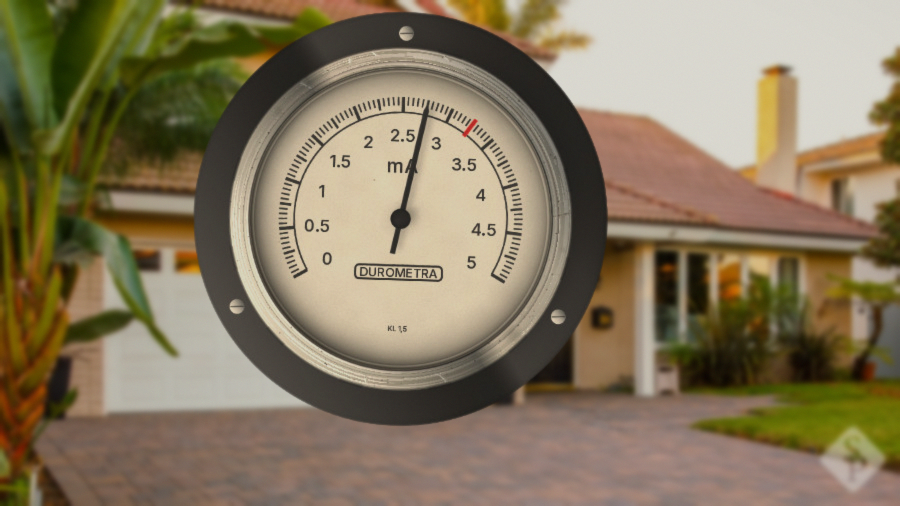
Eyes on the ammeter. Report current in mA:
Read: 2.75 mA
